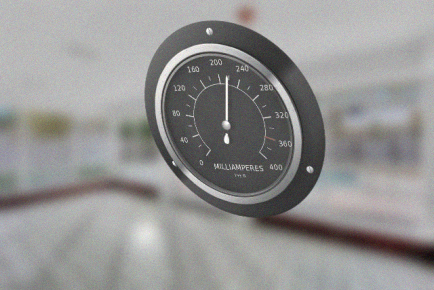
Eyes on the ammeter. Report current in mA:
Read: 220 mA
